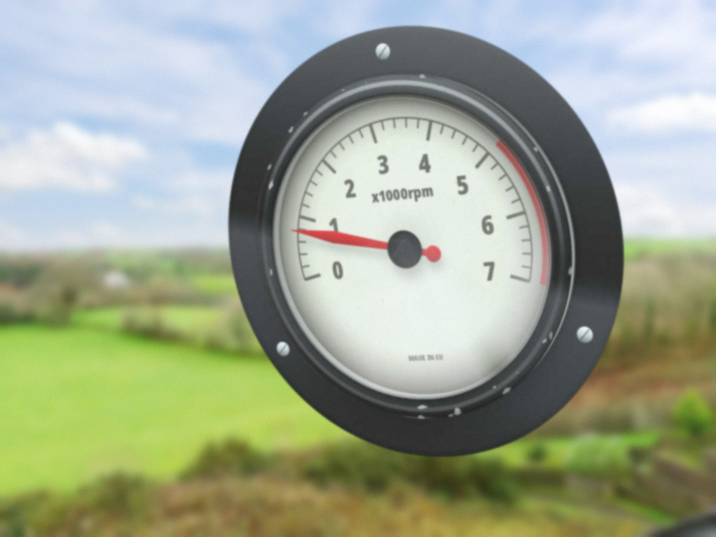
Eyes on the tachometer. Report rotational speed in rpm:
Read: 800 rpm
